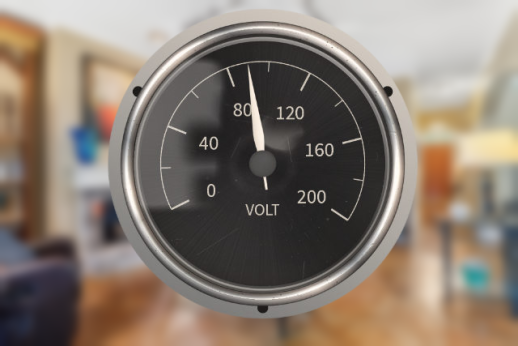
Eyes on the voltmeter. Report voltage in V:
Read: 90 V
